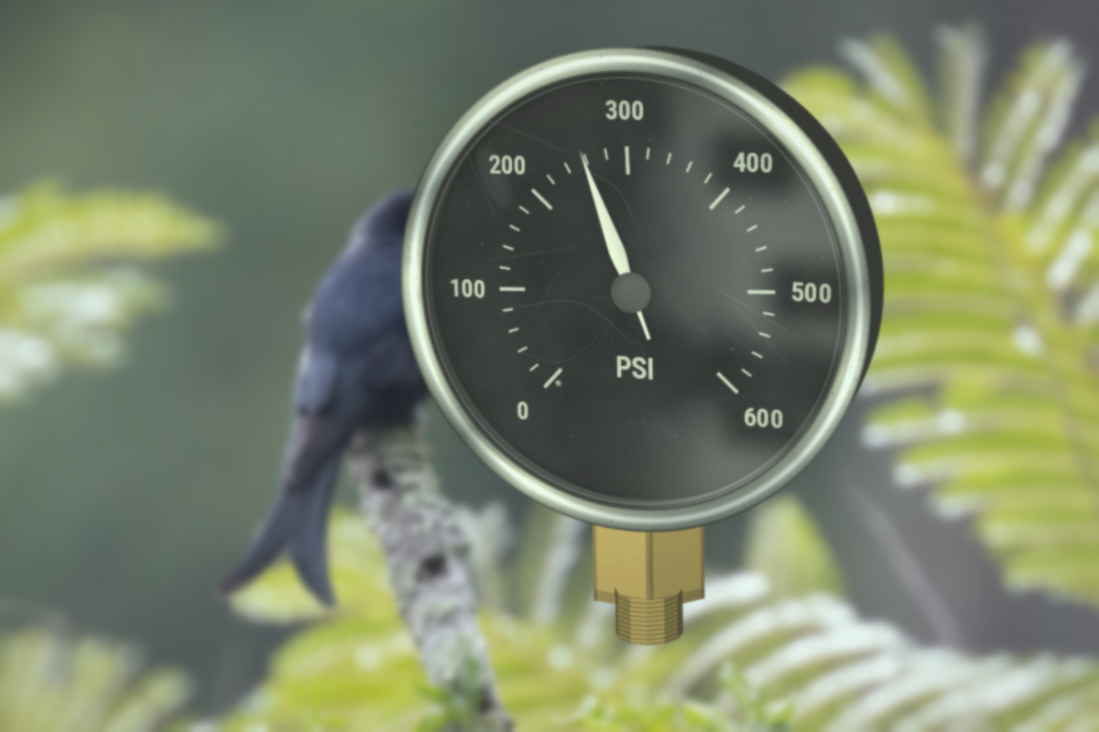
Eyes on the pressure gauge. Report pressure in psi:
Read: 260 psi
